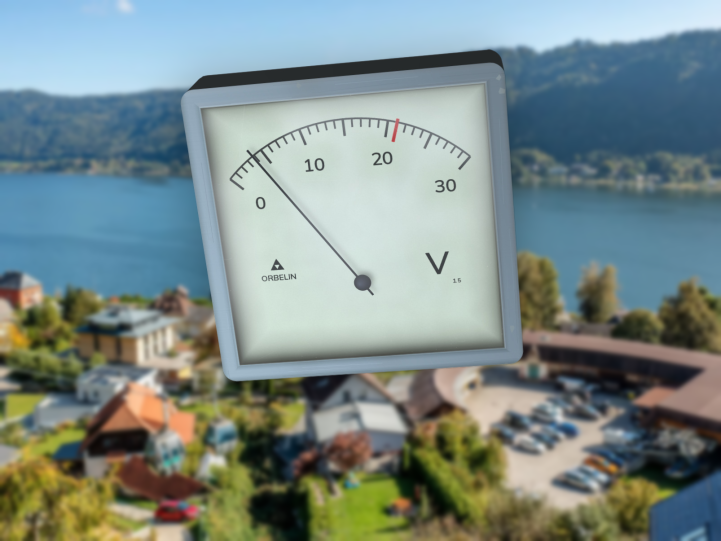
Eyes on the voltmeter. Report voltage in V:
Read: 4 V
